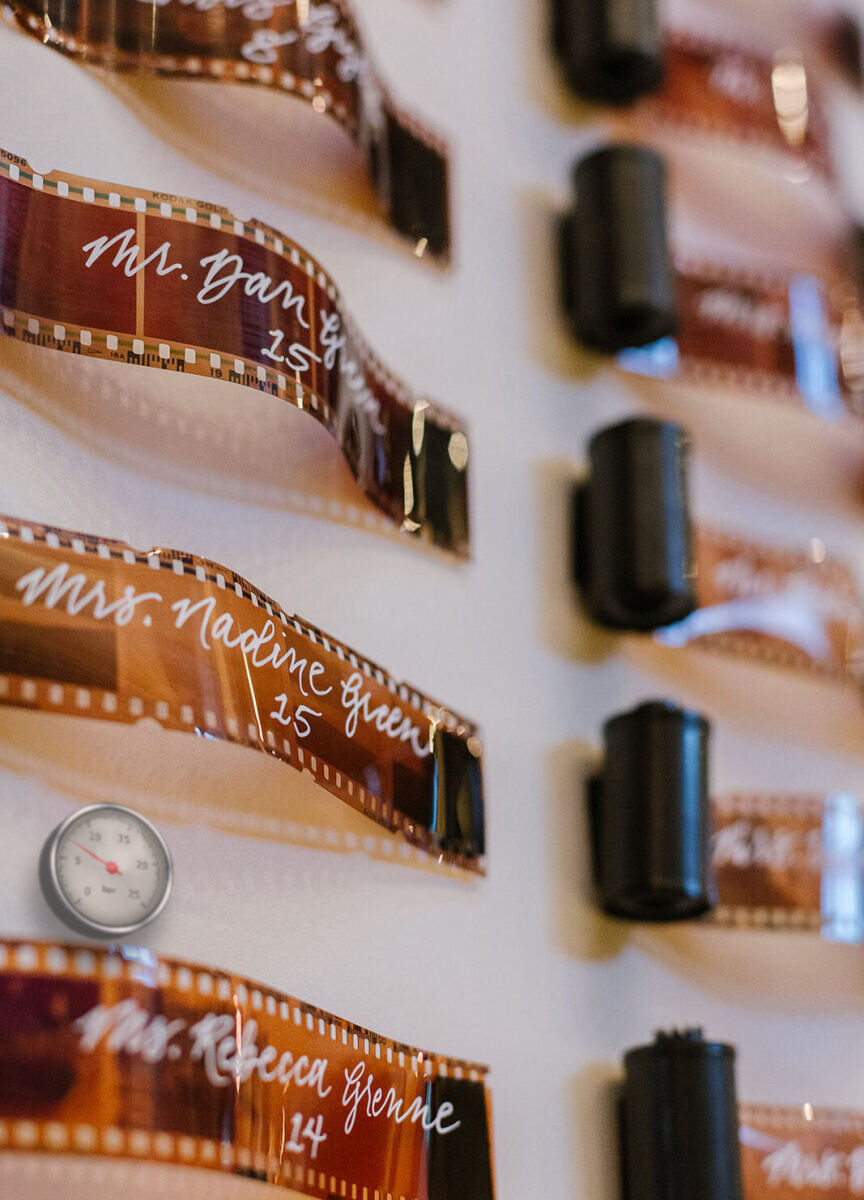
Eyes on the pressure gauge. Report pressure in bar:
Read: 7 bar
